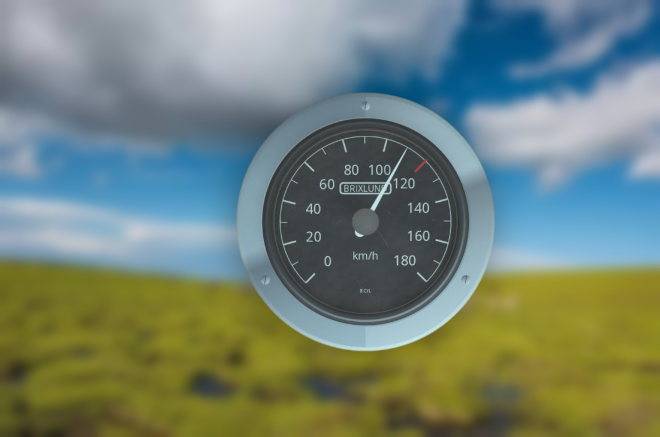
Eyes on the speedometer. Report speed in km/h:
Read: 110 km/h
